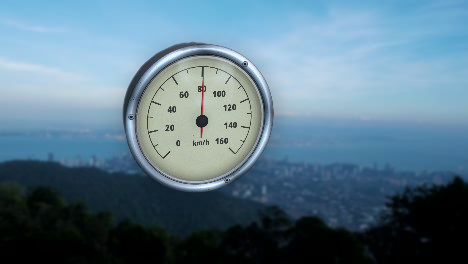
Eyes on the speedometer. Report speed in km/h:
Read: 80 km/h
